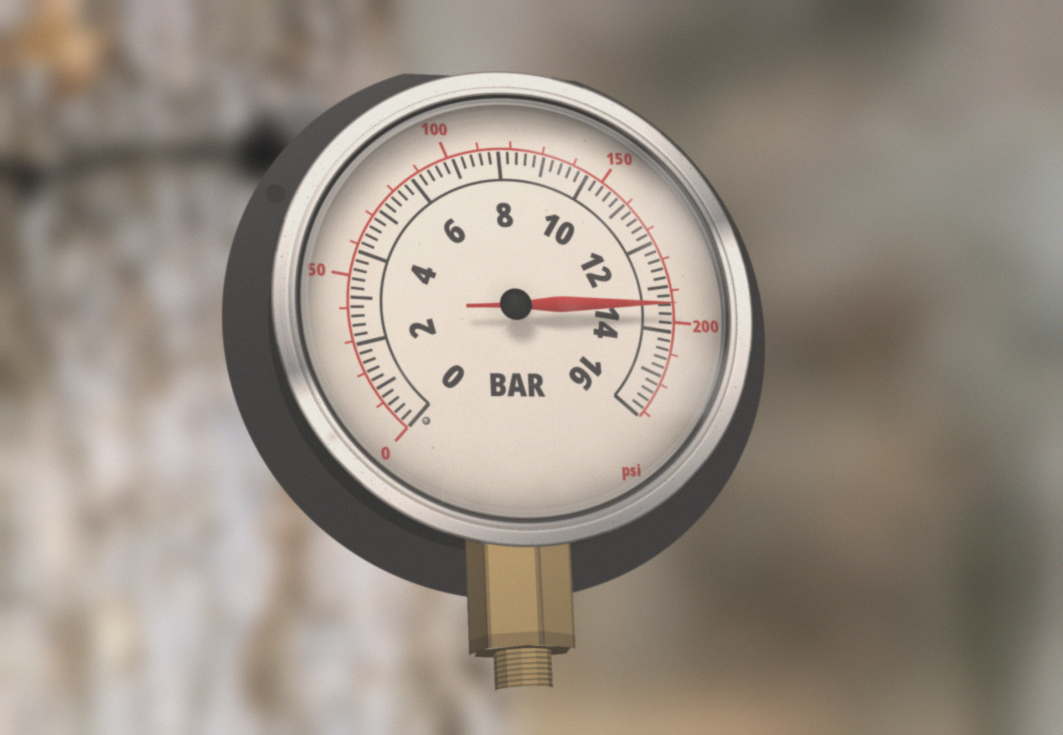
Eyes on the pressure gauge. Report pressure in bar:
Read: 13.4 bar
